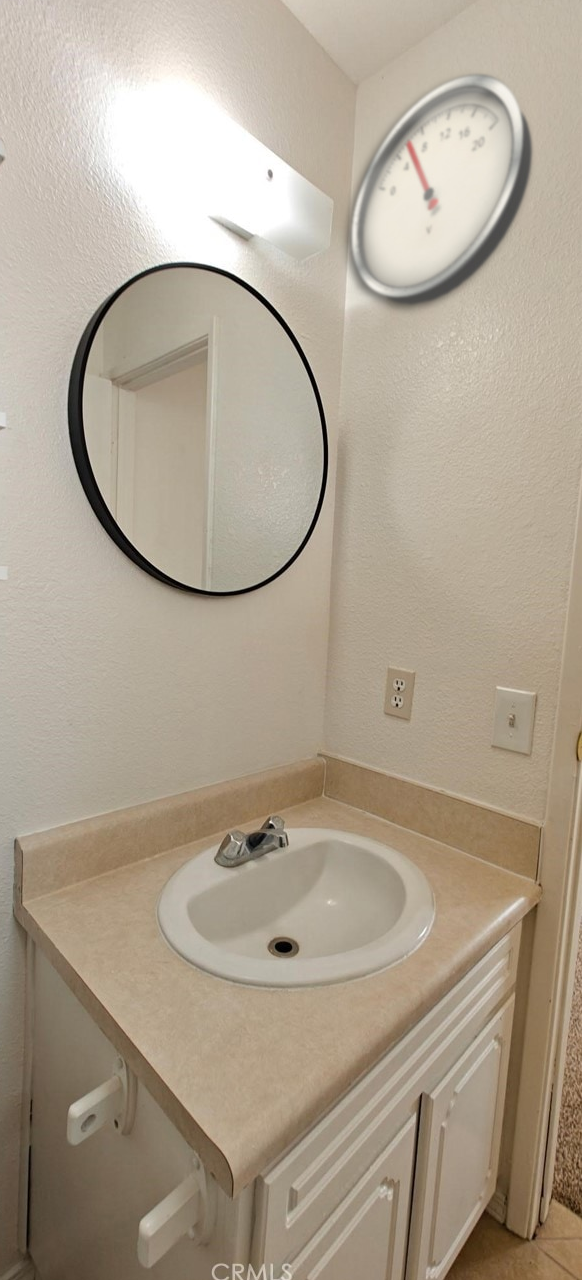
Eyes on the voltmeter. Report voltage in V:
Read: 6 V
